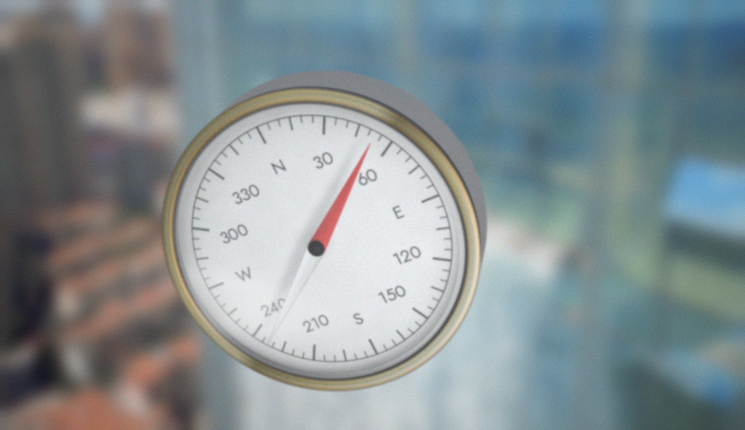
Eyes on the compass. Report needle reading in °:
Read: 52.5 °
